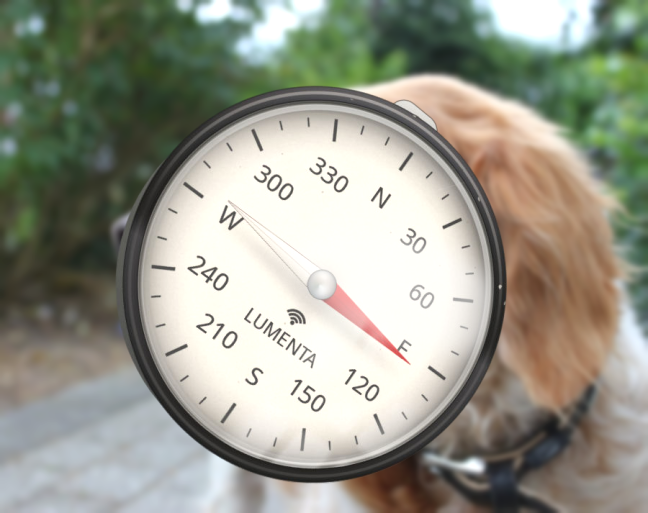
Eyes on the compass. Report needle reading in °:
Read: 95 °
